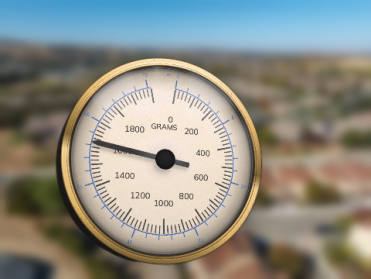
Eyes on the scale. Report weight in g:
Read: 1600 g
